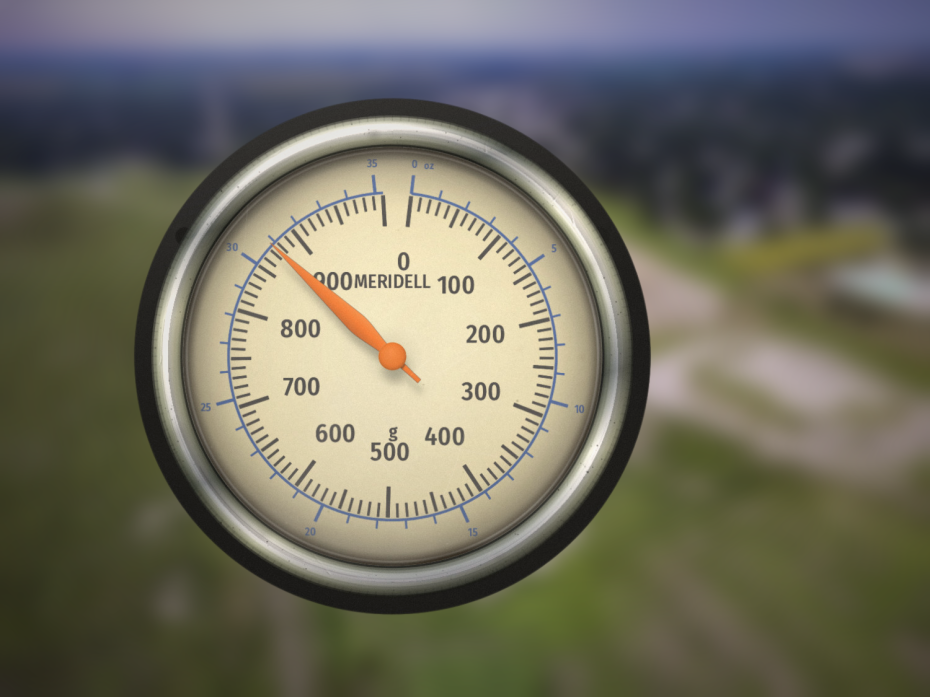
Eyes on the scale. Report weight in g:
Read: 875 g
